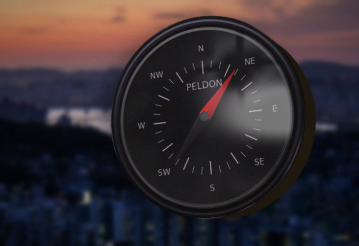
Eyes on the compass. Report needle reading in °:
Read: 40 °
